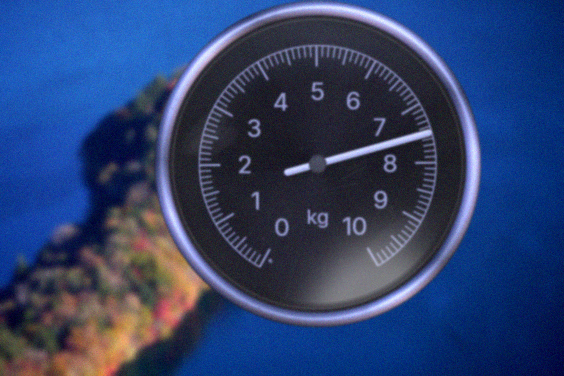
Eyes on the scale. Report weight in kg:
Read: 7.5 kg
